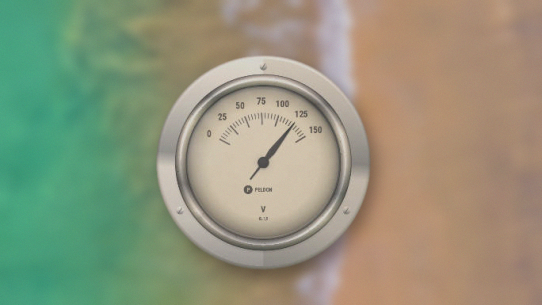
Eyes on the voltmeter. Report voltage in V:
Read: 125 V
